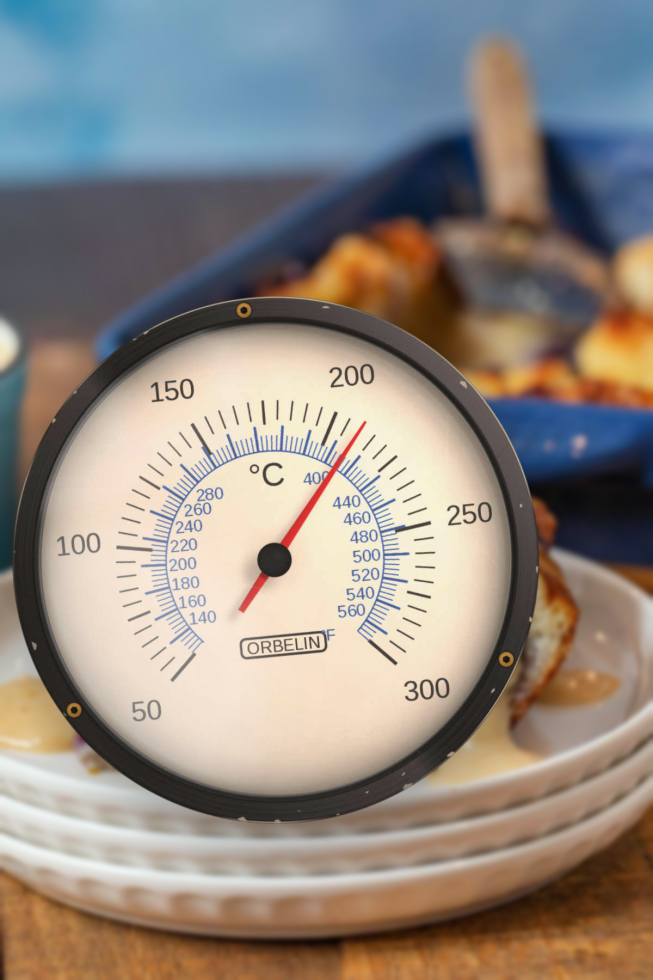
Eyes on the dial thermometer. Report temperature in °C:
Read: 210 °C
